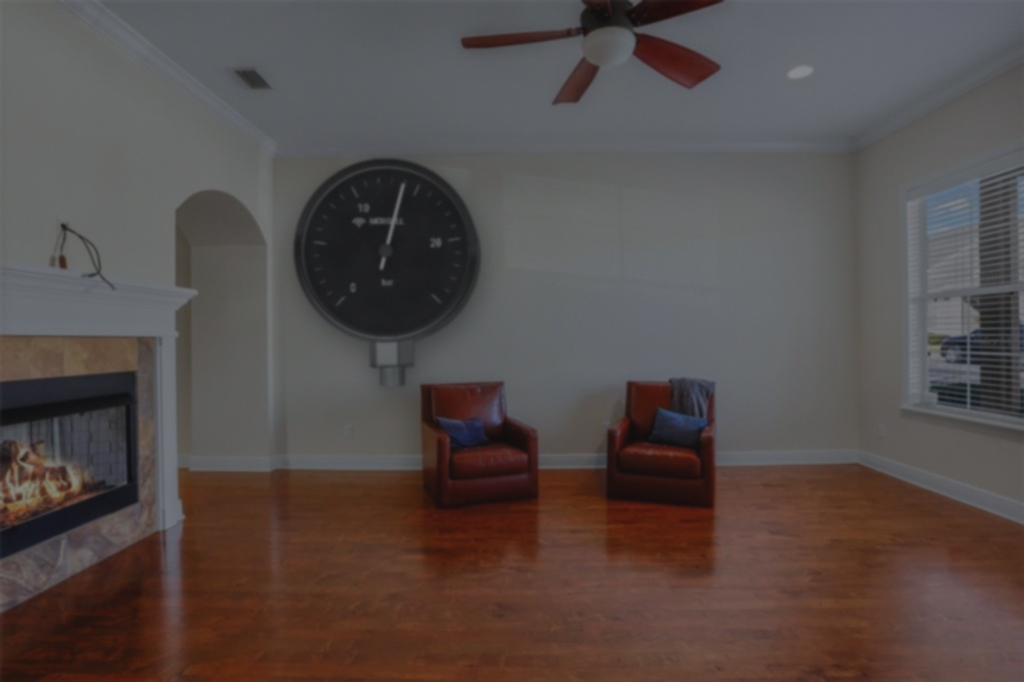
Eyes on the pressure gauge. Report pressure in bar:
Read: 14 bar
